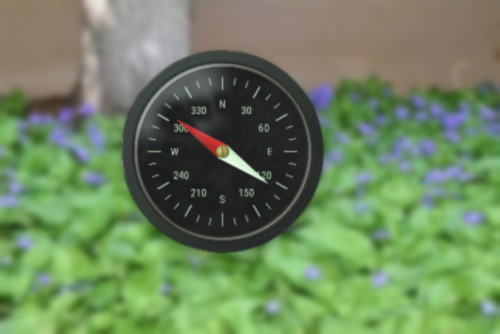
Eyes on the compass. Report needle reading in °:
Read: 305 °
